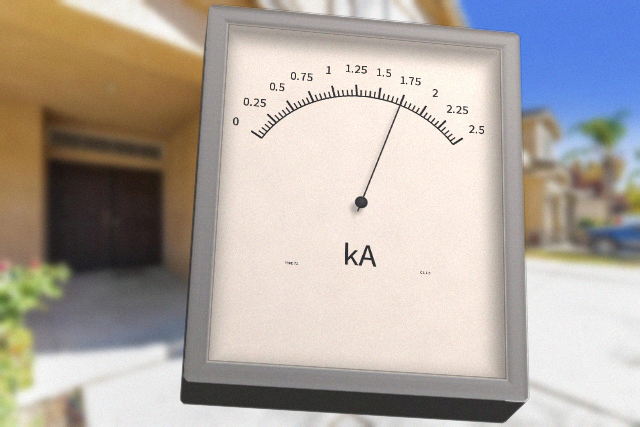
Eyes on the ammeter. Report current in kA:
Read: 1.75 kA
